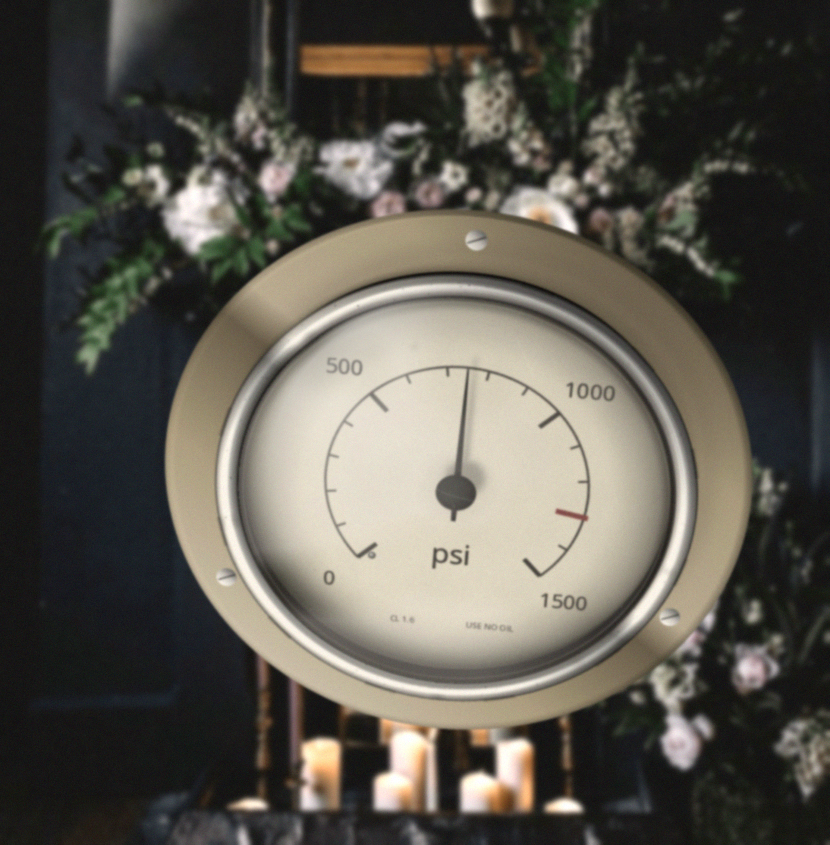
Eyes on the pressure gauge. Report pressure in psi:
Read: 750 psi
